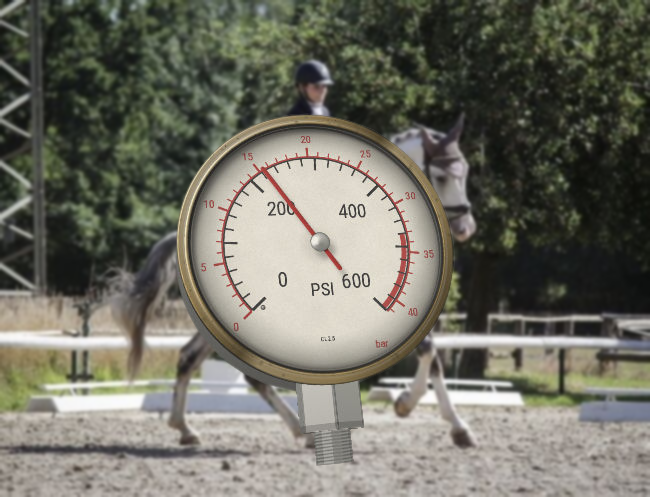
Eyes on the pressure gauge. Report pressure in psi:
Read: 220 psi
